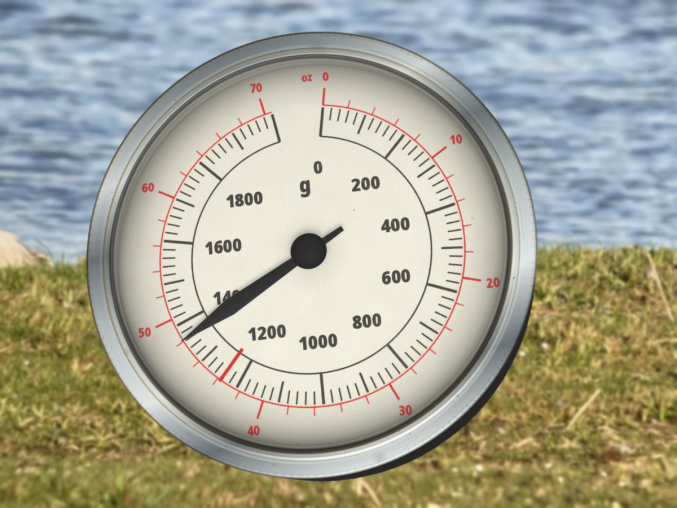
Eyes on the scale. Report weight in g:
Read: 1360 g
